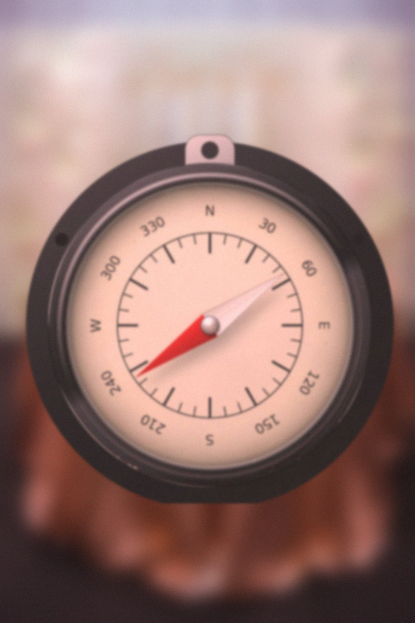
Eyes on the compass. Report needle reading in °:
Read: 235 °
